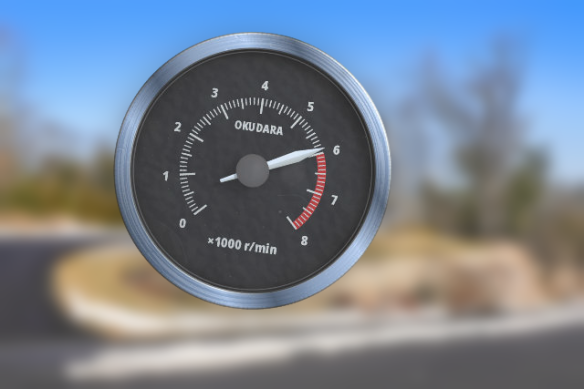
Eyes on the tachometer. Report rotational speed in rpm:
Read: 5900 rpm
